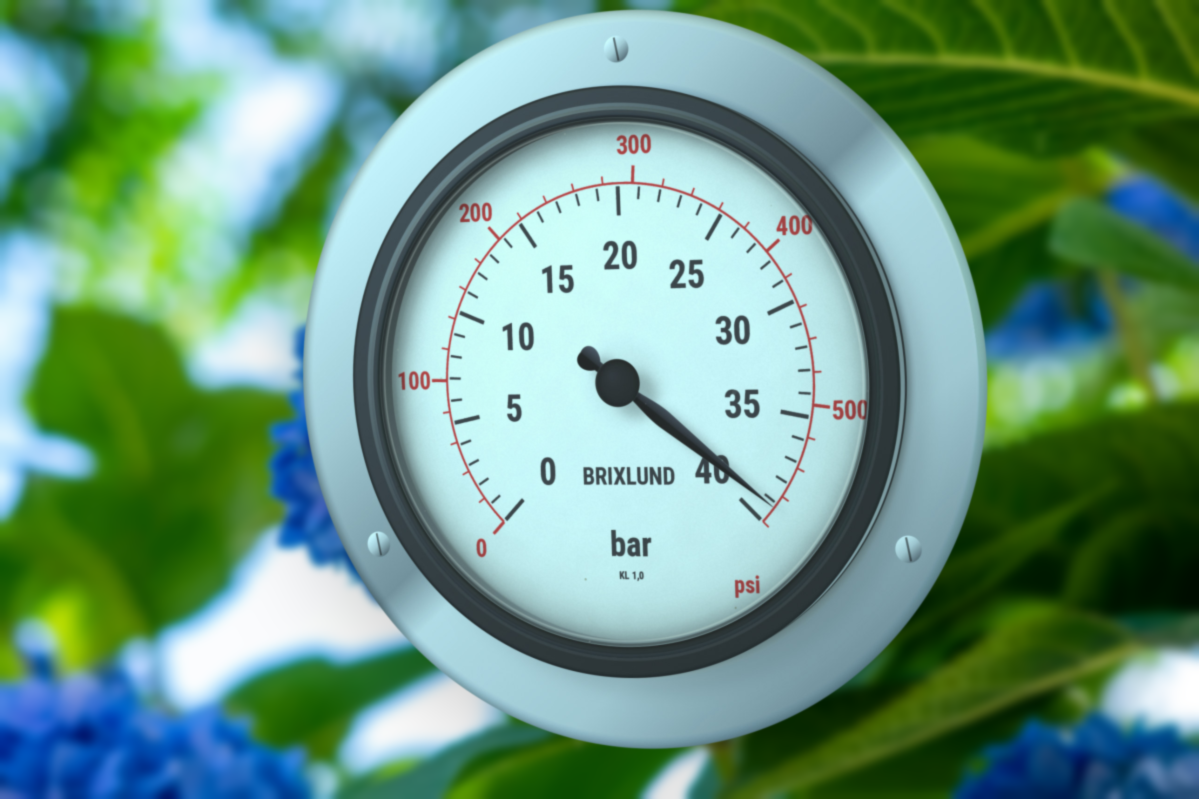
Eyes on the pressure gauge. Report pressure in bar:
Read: 39 bar
